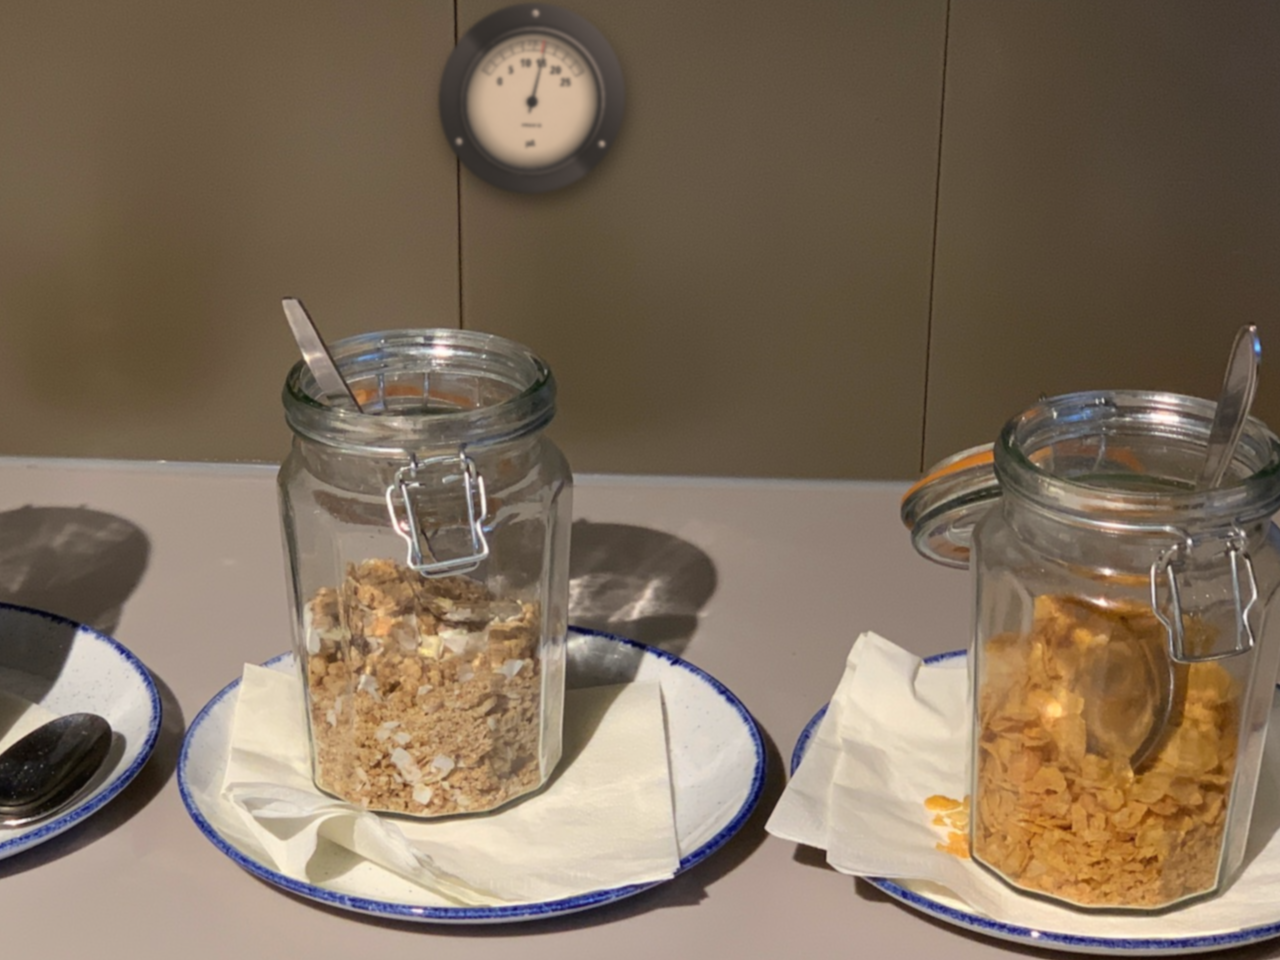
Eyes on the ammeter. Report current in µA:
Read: 15 µA
